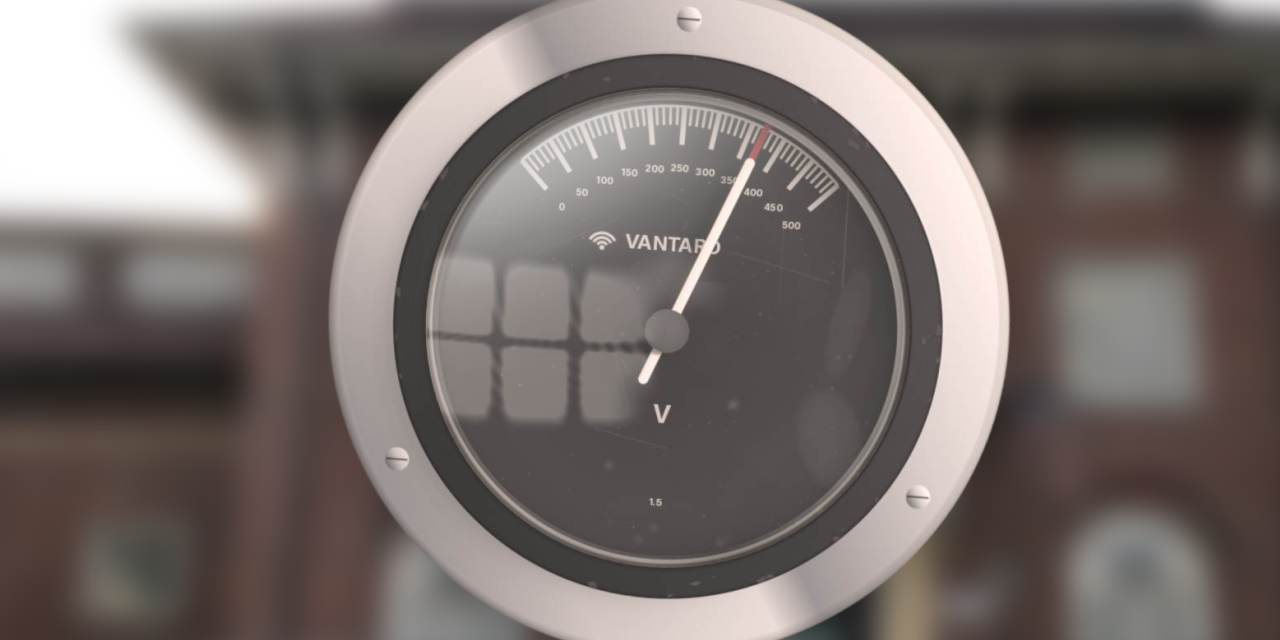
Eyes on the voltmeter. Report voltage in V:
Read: 370 V
